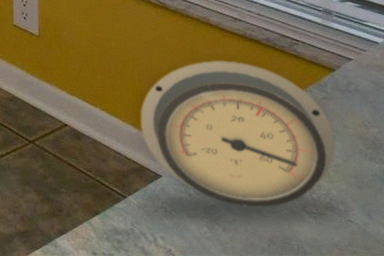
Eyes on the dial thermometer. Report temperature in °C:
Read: 55 °C
